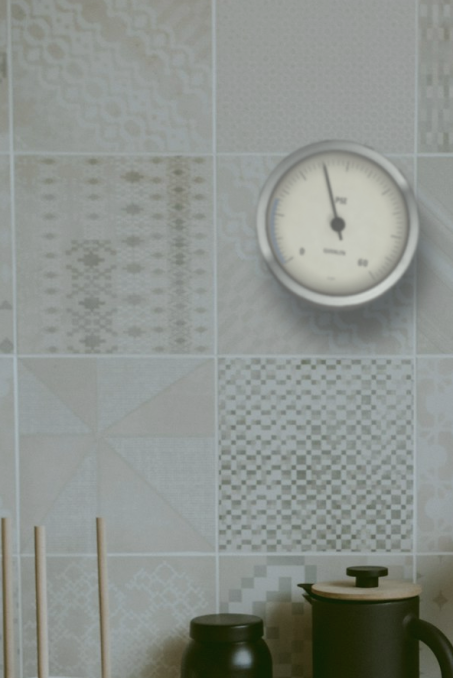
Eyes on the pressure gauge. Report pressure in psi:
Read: 25 psi
